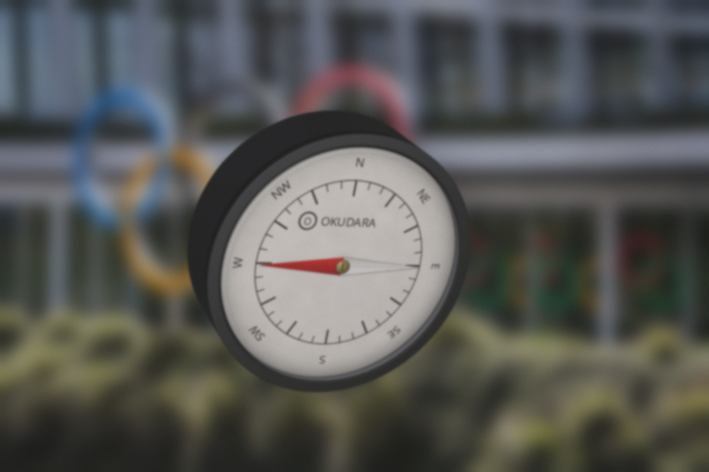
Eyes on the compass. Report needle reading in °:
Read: 270 °
